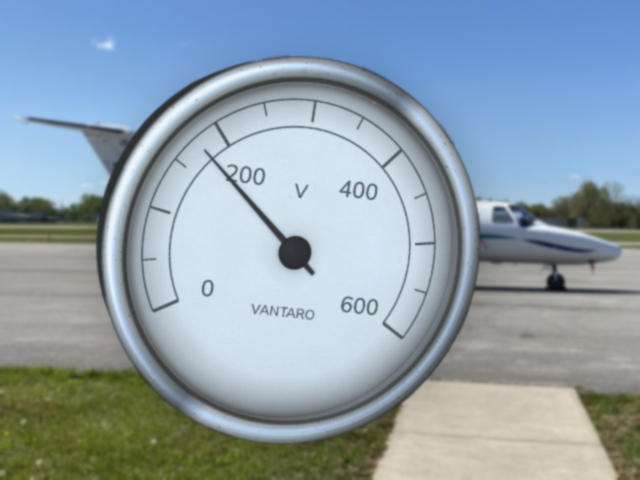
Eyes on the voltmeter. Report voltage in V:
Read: 175 V
